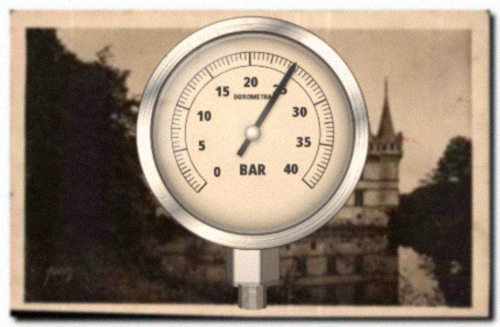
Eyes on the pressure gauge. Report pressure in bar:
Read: 25 bar
